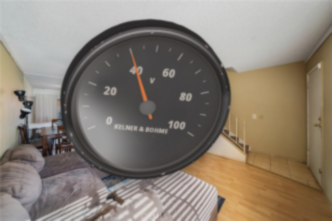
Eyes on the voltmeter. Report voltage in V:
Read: 40 V
